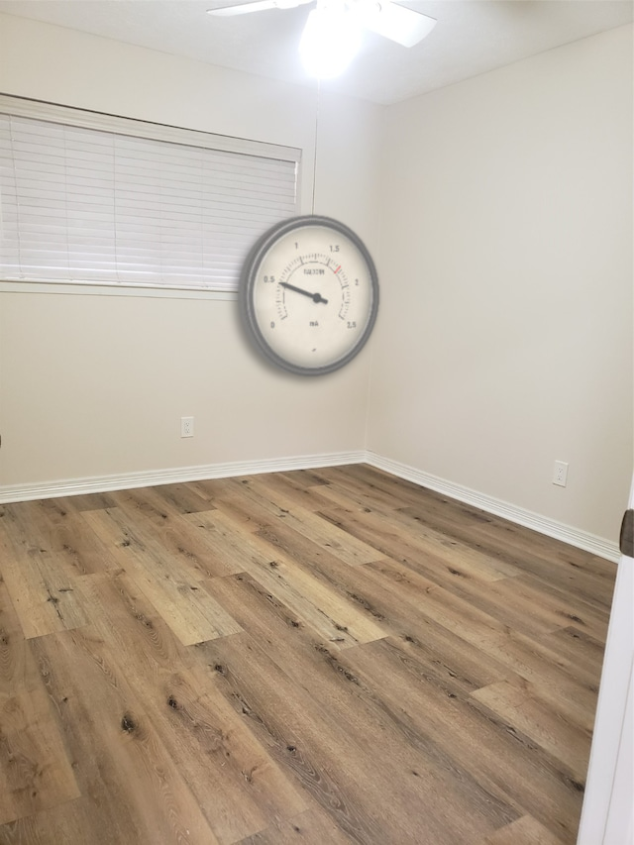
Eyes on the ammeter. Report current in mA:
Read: 0.5 mA
